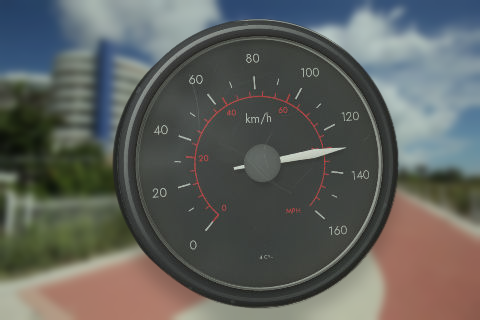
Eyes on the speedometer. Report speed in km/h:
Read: 130 km/h
